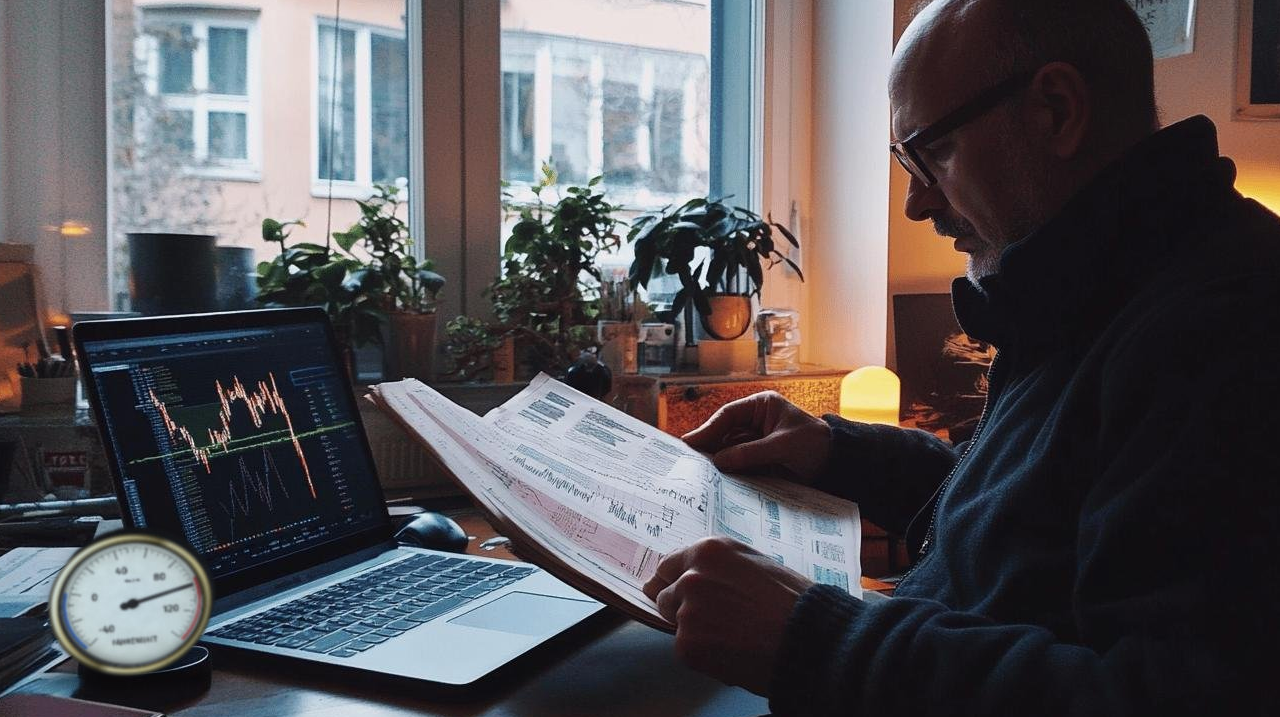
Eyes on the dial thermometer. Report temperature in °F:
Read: 100 °F
